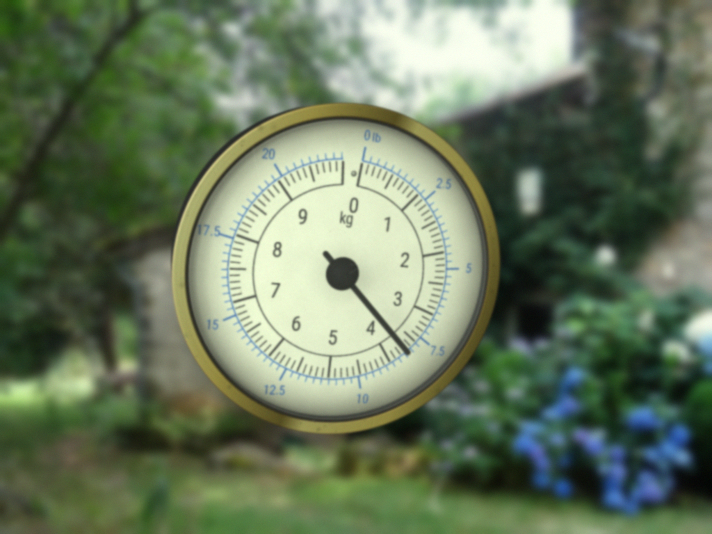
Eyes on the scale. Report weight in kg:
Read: 3.7 kg
